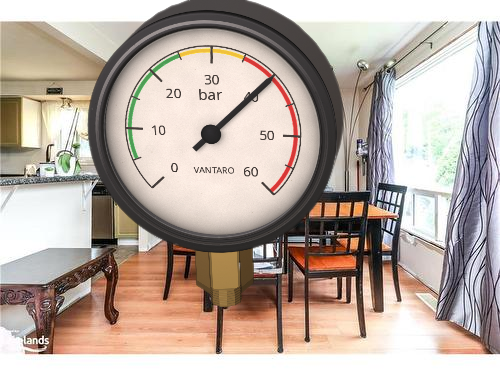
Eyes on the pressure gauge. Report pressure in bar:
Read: 40 bar
